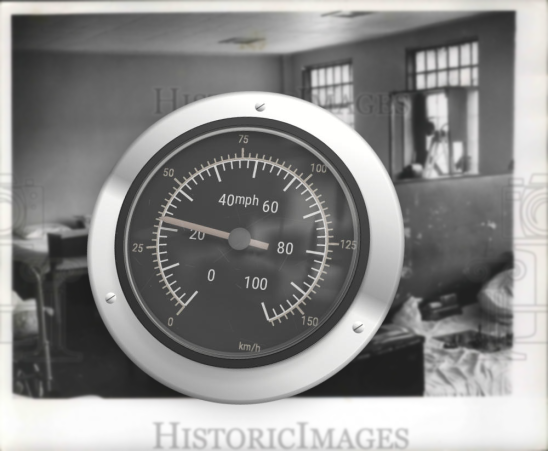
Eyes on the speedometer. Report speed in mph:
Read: 22 mph
